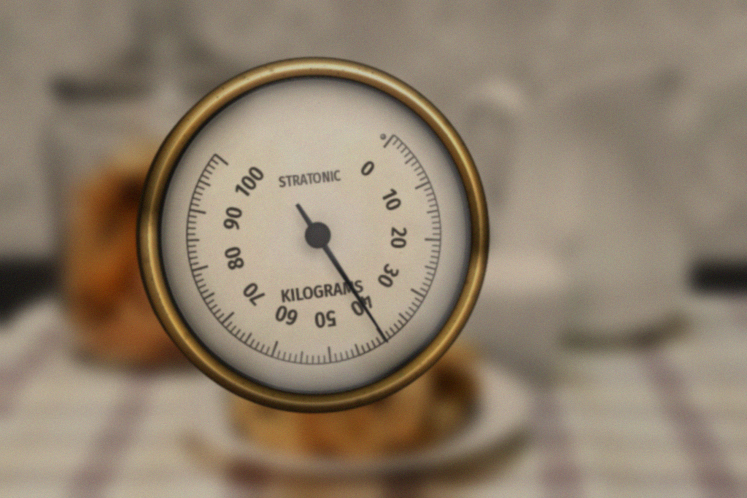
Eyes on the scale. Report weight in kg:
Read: 40 kg
